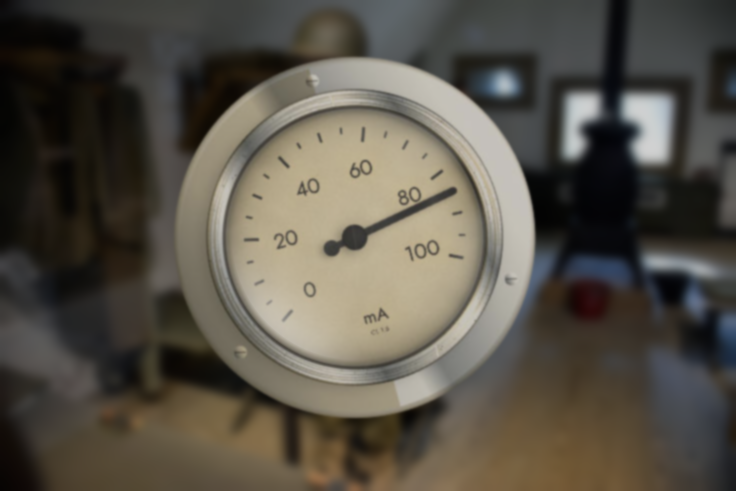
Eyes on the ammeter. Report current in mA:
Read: 85 mA
